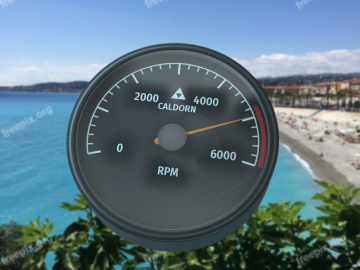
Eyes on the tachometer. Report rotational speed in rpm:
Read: 5000 rpm
